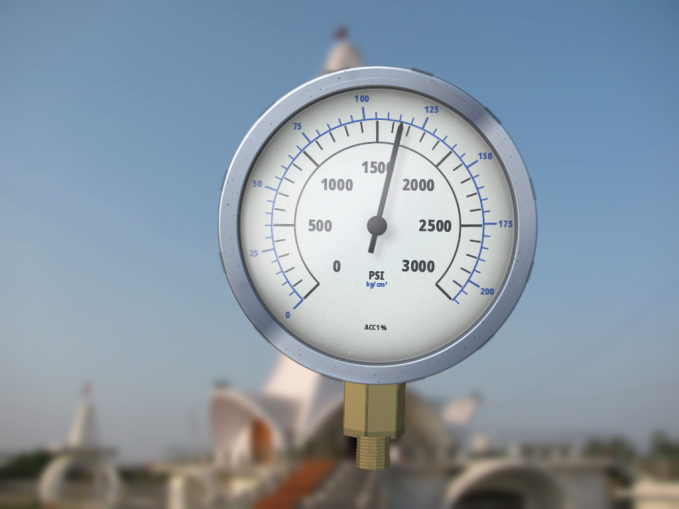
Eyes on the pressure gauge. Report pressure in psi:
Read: 1650 psi
